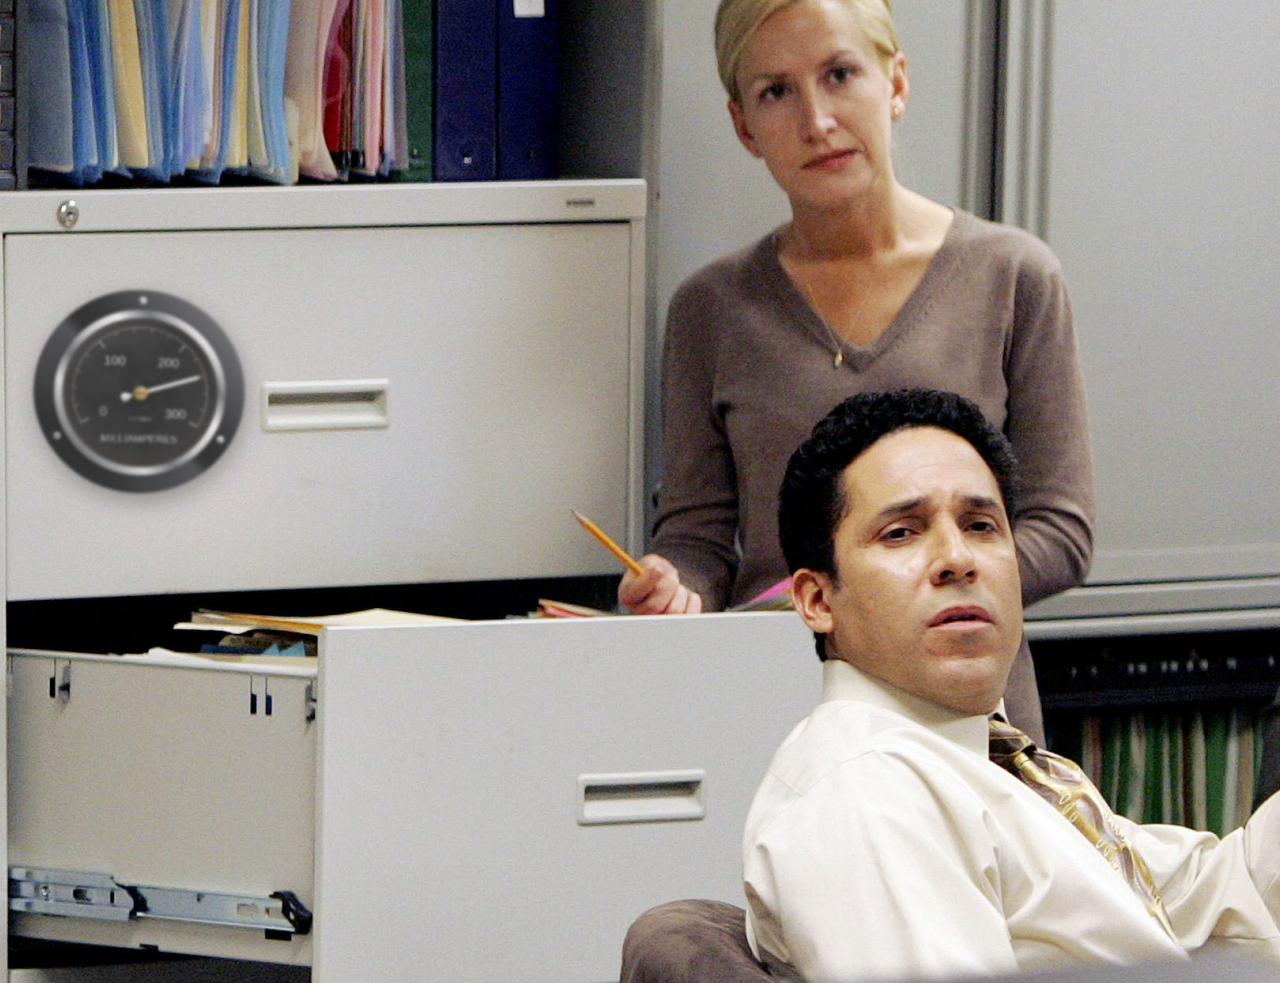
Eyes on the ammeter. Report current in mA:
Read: 240 mA
